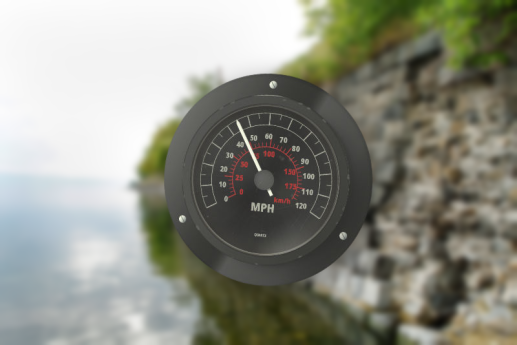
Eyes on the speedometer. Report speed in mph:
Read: 45 mph
